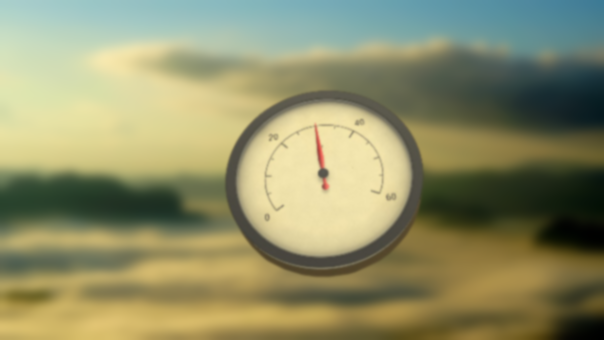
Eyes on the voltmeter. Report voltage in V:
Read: 30 V
